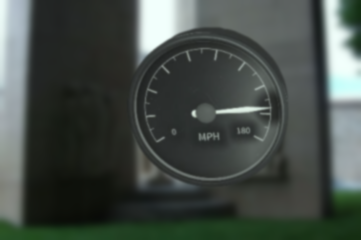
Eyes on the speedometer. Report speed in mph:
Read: 155 mph
